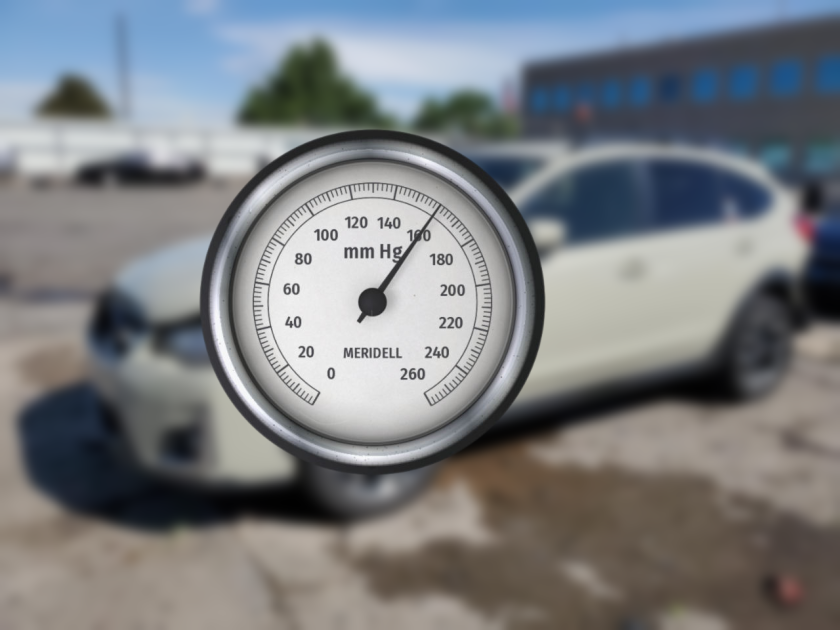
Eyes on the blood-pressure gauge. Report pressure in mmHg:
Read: 160 mmHg
